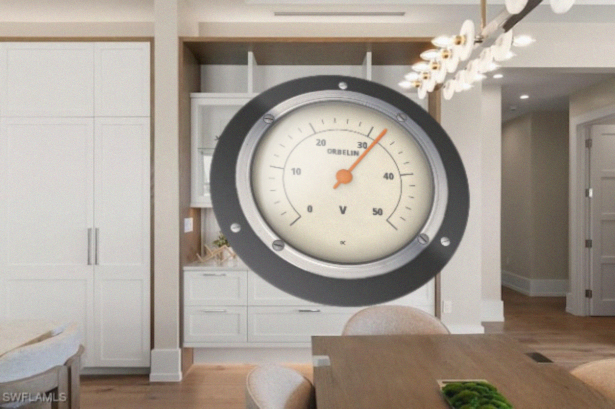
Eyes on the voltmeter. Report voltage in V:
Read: 32 V
